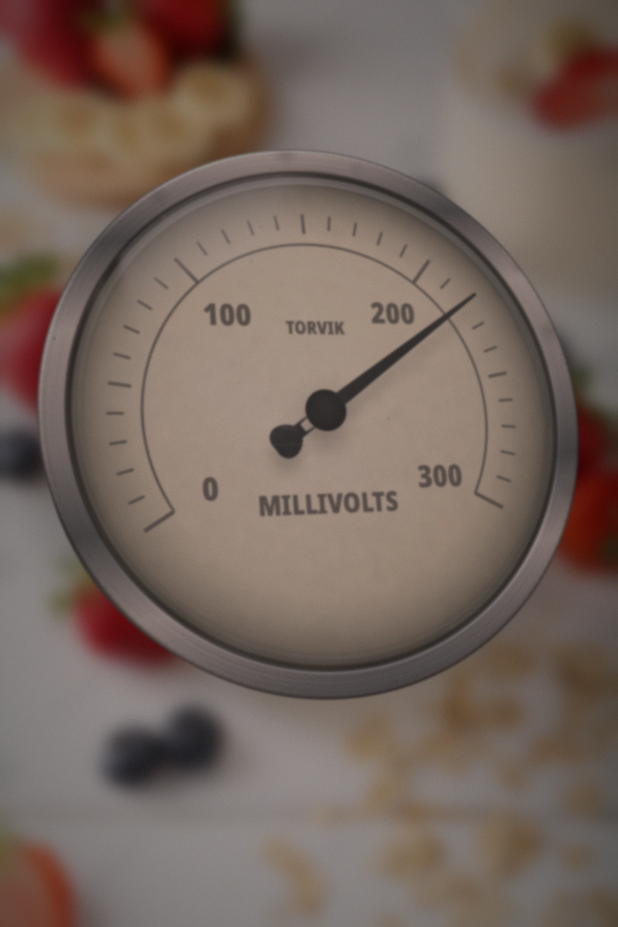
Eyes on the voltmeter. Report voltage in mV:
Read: 220 mV
